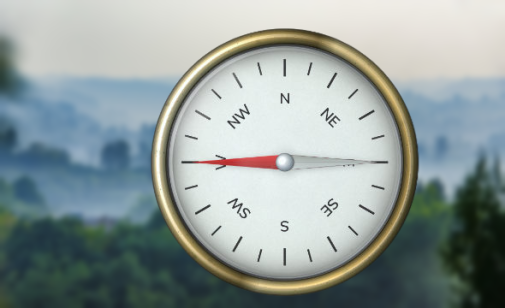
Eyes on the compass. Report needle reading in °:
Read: 270 °
